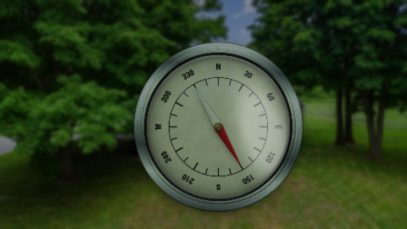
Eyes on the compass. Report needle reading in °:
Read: 150 °
